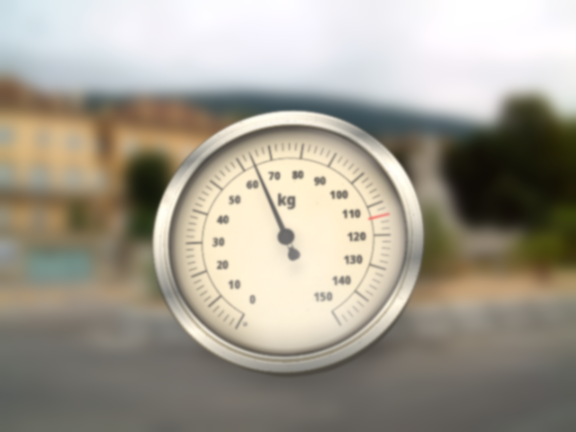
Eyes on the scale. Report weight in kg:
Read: 64 kg
